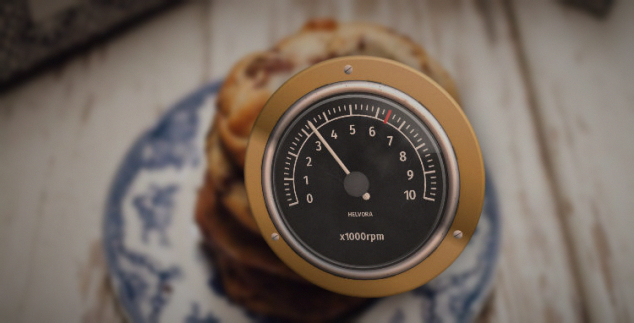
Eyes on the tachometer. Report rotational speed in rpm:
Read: 3400 rpm
